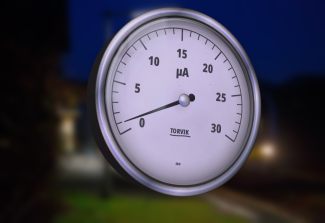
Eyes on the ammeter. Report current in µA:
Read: 1 µA
